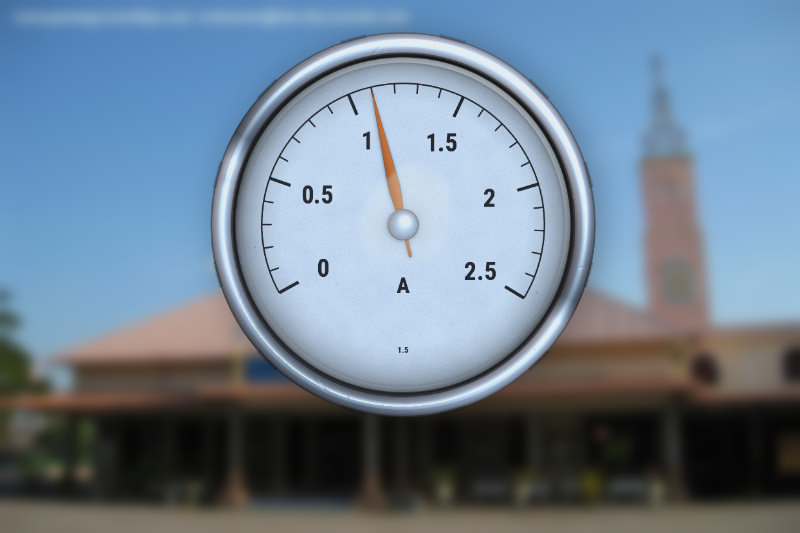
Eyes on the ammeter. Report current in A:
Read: 1.1 A
